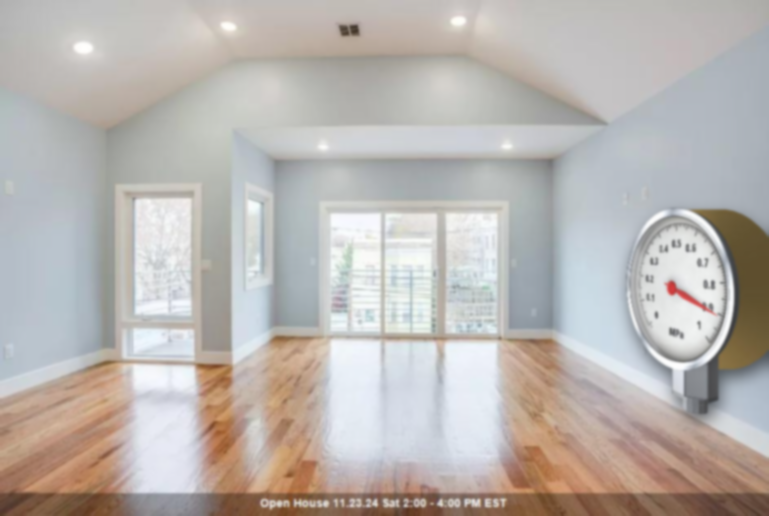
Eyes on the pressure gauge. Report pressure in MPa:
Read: 0.9 MPa
